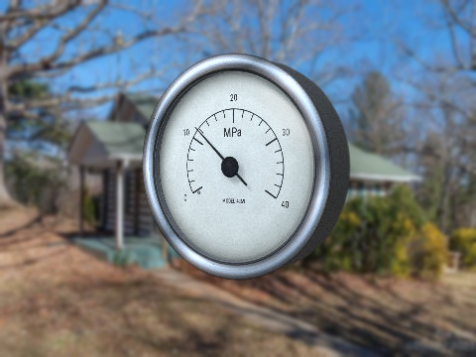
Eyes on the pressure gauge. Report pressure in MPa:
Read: 12 MPa
